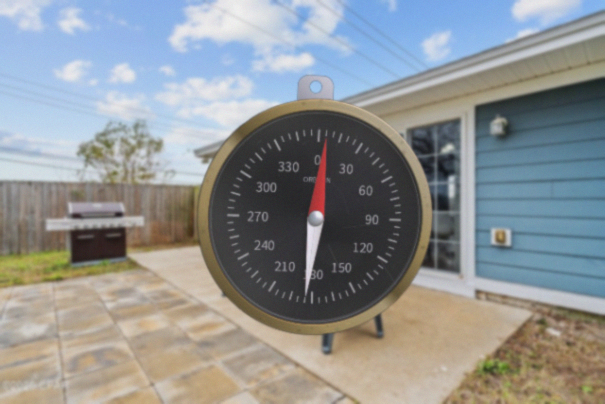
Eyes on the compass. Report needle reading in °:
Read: 5 °
